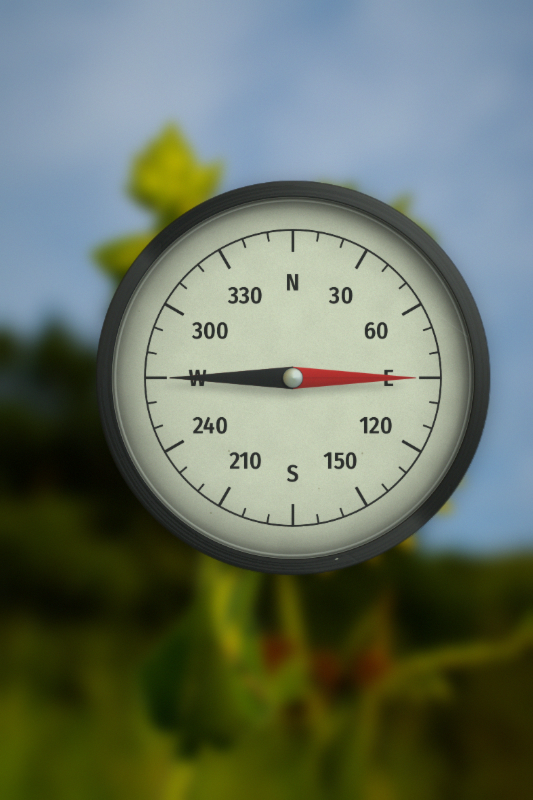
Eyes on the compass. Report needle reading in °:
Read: 90 °
